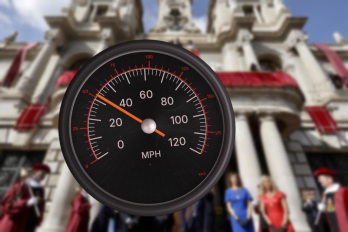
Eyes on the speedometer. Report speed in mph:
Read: 32 mph
